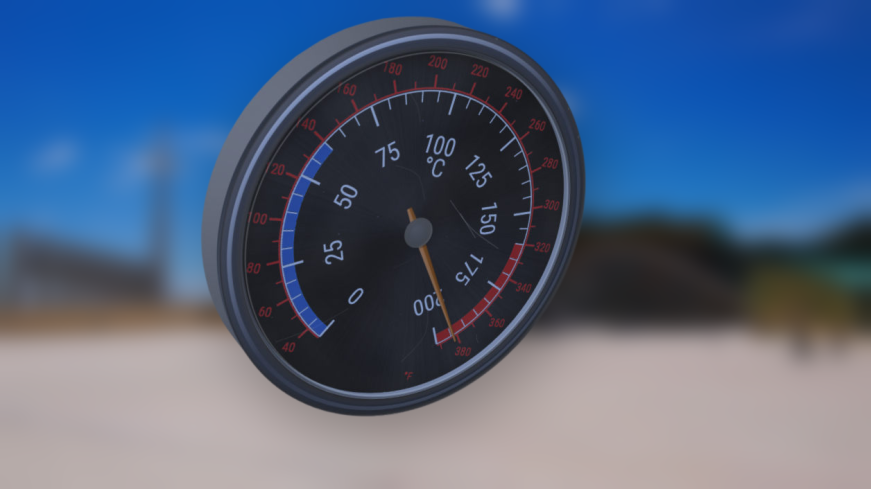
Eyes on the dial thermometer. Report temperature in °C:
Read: 195 °C
